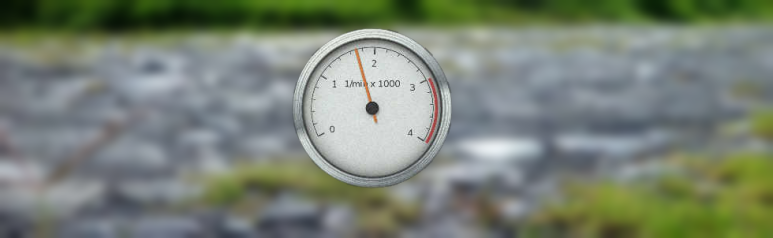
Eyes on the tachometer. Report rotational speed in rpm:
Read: 1700 rpm
